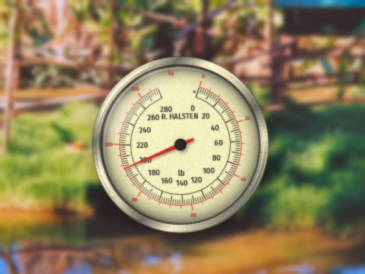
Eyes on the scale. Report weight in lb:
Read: 200 lb
